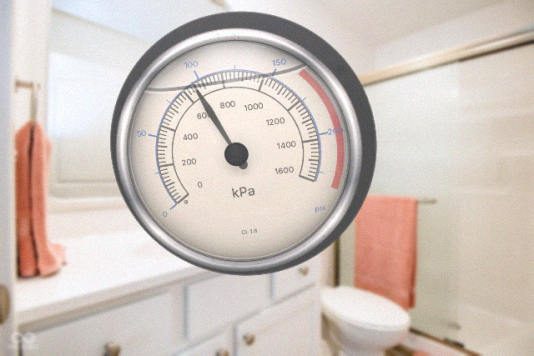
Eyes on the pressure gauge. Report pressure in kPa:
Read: 660 kPa
